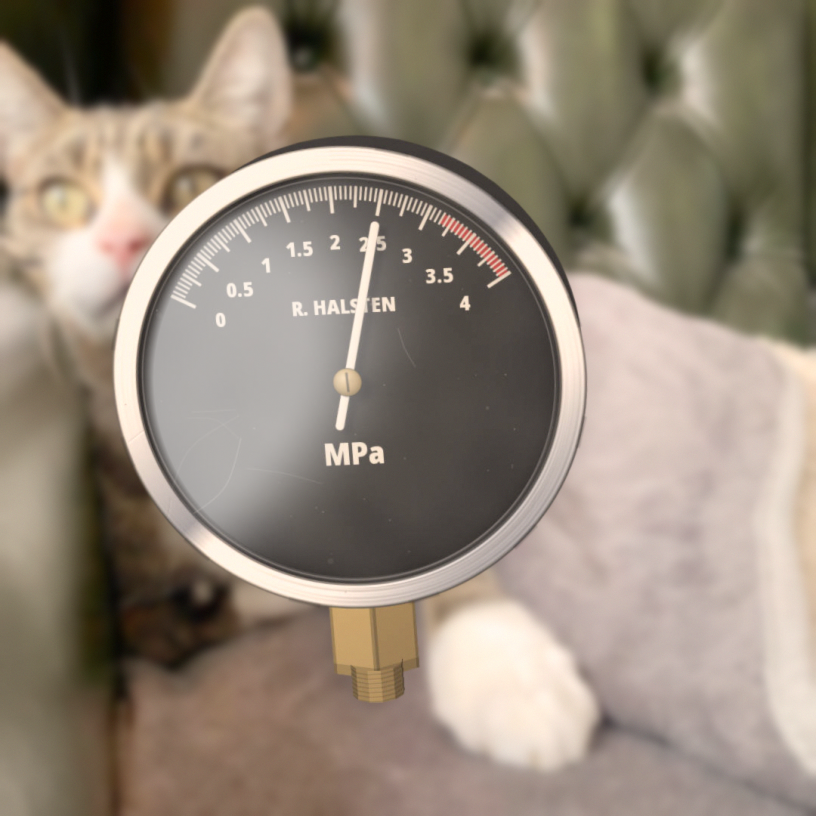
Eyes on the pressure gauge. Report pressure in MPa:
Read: 2.5 MPa
